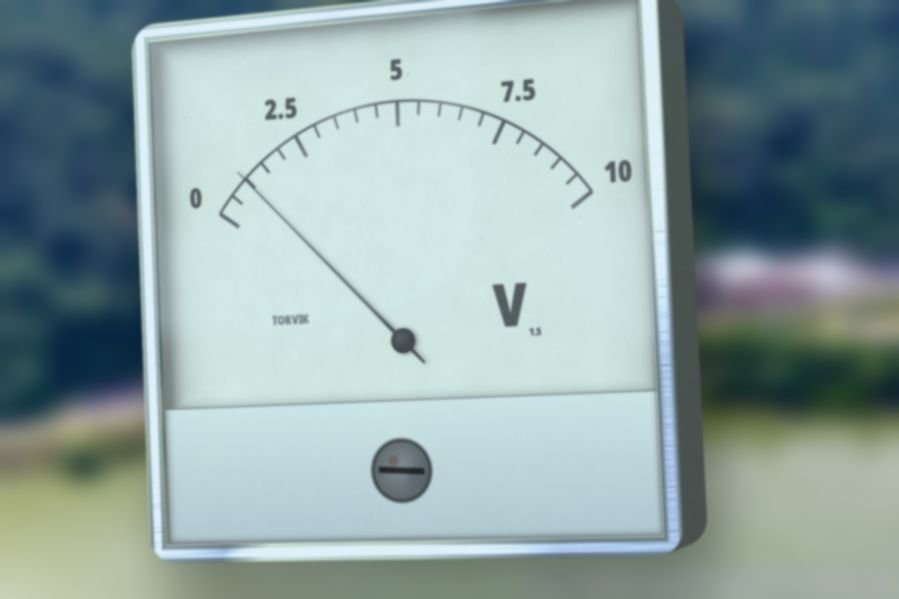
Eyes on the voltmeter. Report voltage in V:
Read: 1 V
